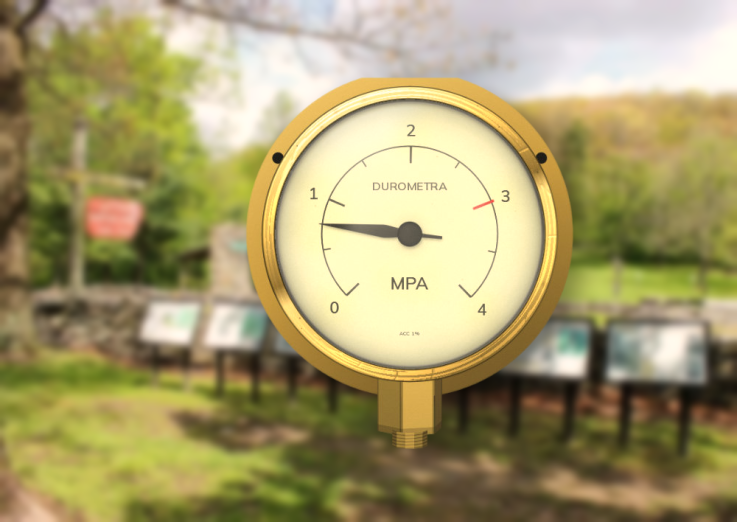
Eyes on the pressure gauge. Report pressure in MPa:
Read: 0.75 MPa
